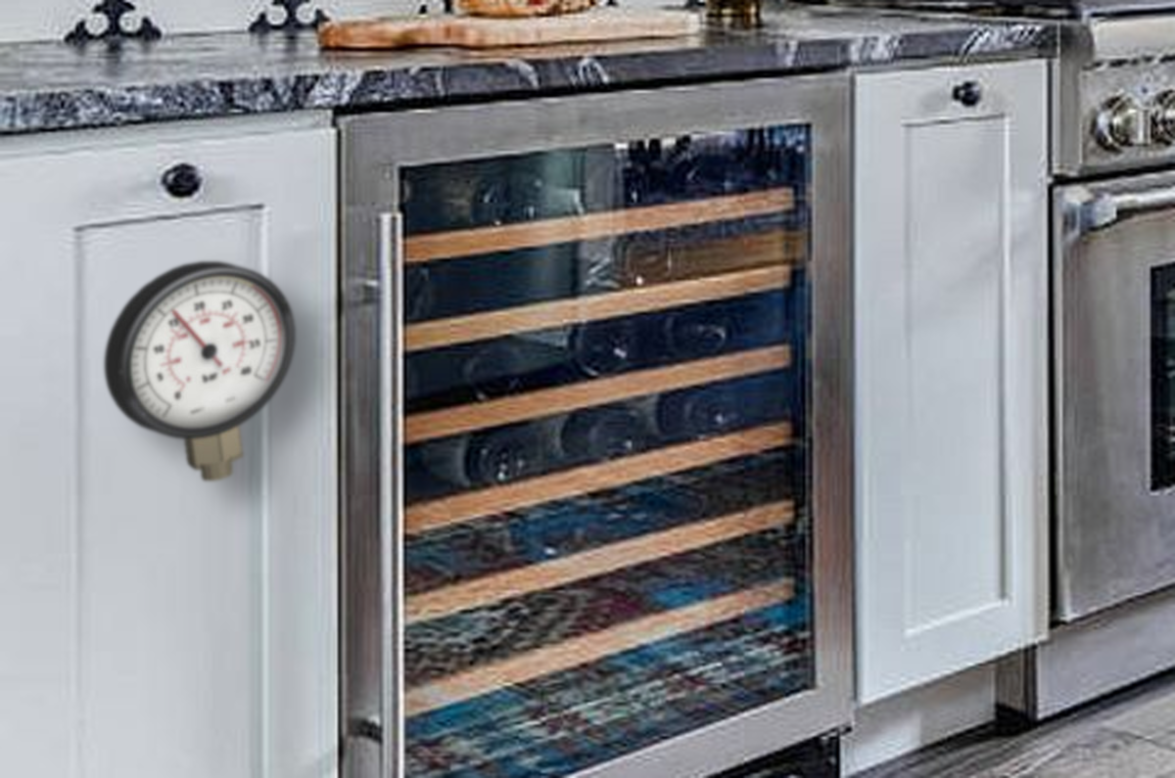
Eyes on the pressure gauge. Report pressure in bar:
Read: 16 bar
